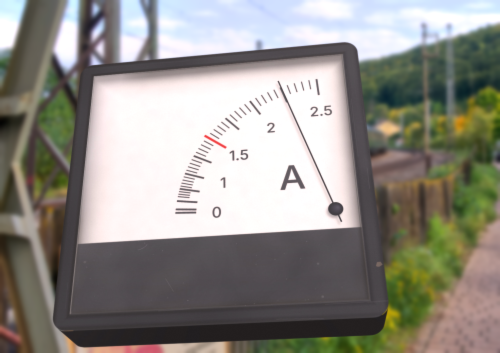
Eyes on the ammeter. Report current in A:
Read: 2.25 A
